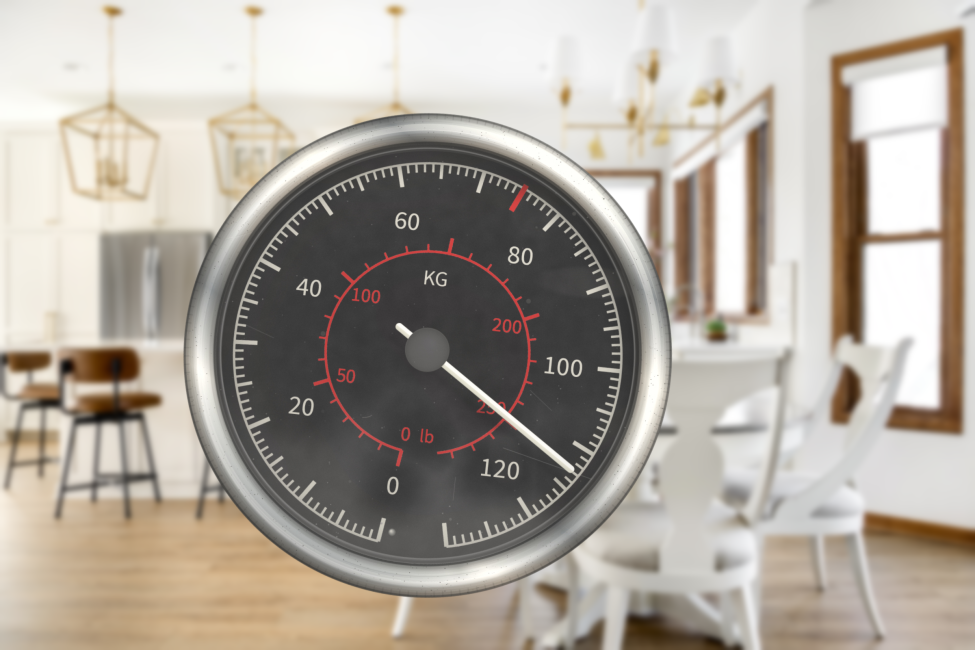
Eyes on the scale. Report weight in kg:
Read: 113 kg
